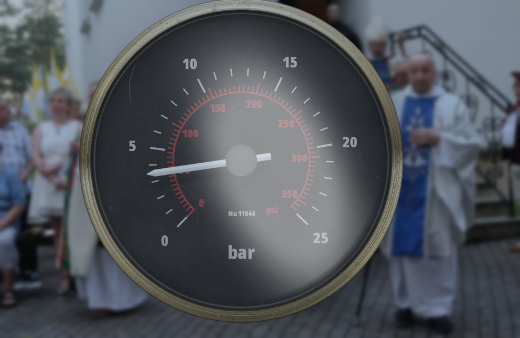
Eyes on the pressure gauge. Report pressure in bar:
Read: 3.5 bar
